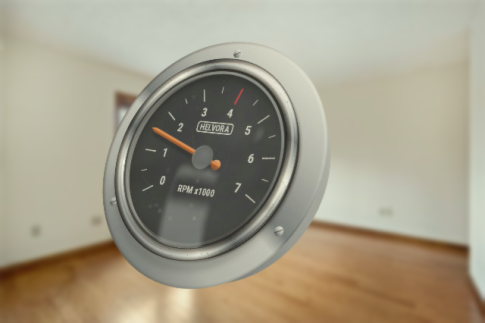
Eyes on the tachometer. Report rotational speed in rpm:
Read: 1500 rpm
